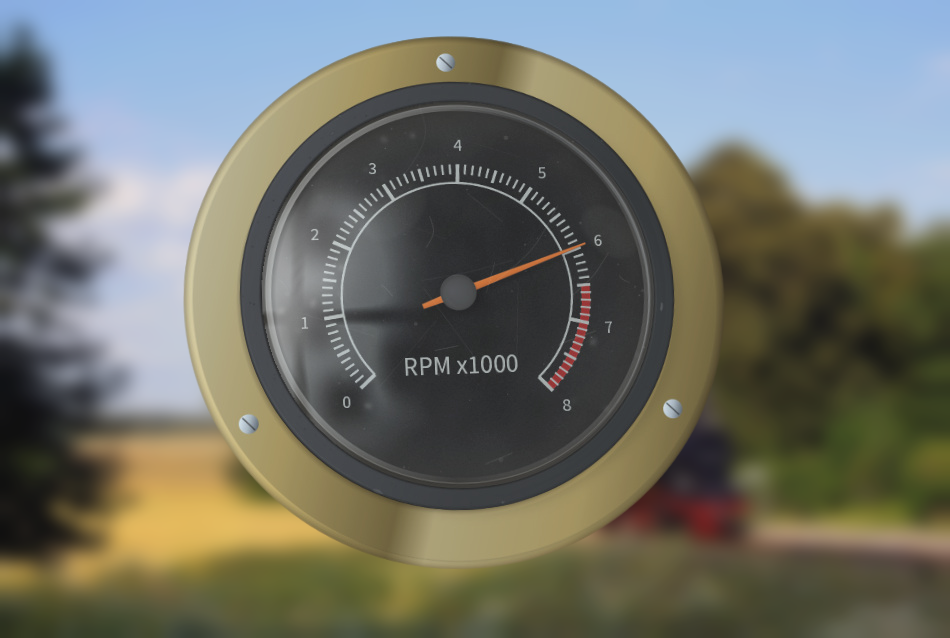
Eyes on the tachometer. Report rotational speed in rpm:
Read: 6000 rpm
